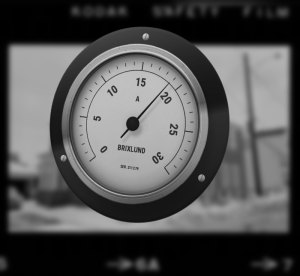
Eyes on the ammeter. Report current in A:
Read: 19 A
